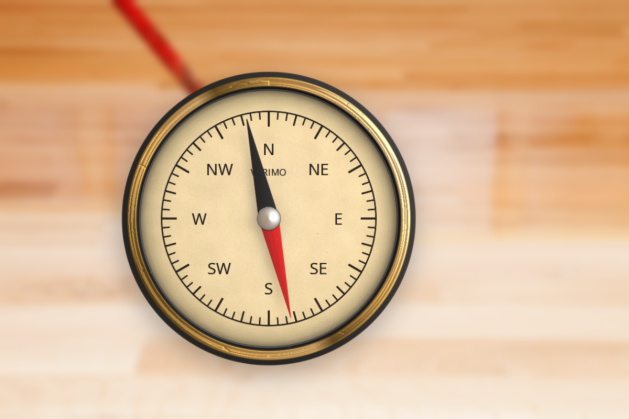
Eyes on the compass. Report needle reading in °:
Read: 167.5 °
